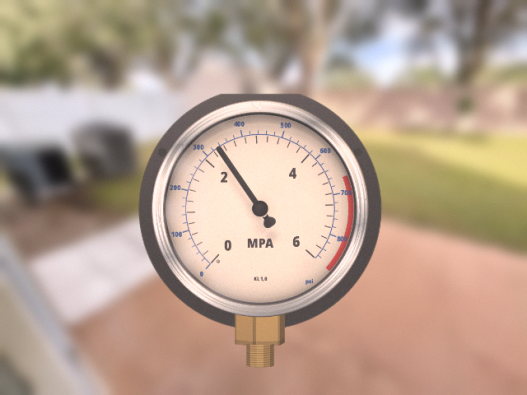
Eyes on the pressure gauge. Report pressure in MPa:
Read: 2.3 MPa
